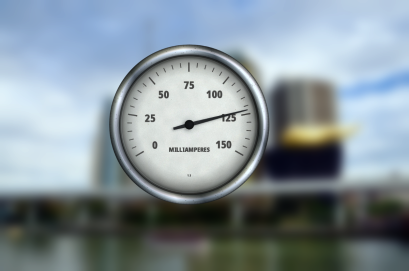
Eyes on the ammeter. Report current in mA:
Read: 122.5 mA
